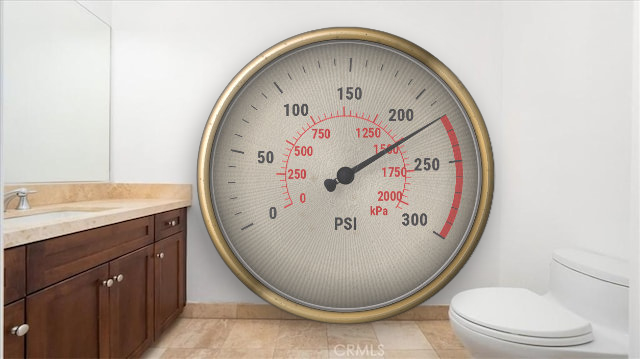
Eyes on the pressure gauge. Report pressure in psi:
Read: 220 psi
